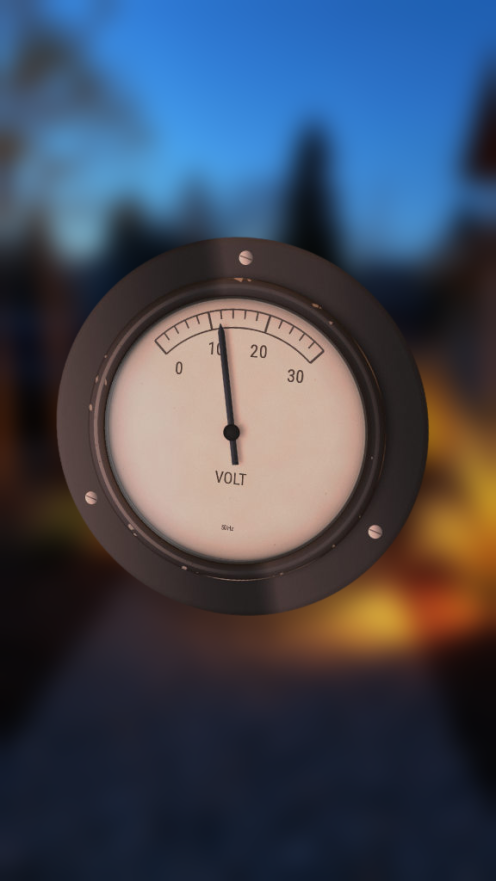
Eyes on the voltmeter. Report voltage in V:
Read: 12 V
